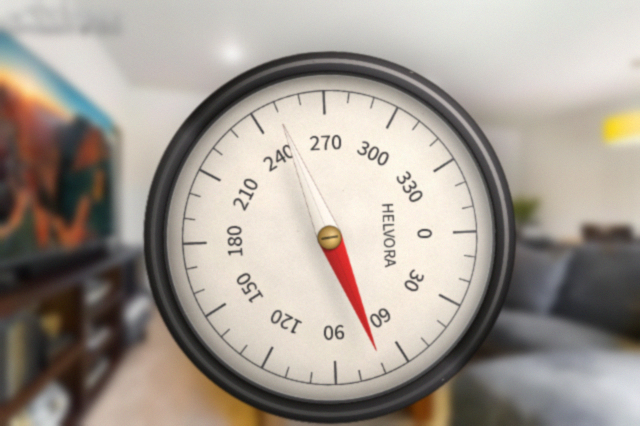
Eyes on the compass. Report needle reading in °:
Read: 70 °
